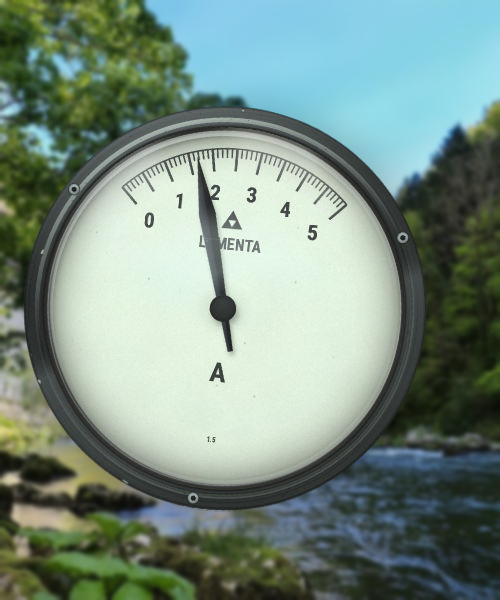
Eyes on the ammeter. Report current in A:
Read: 1.7 A
